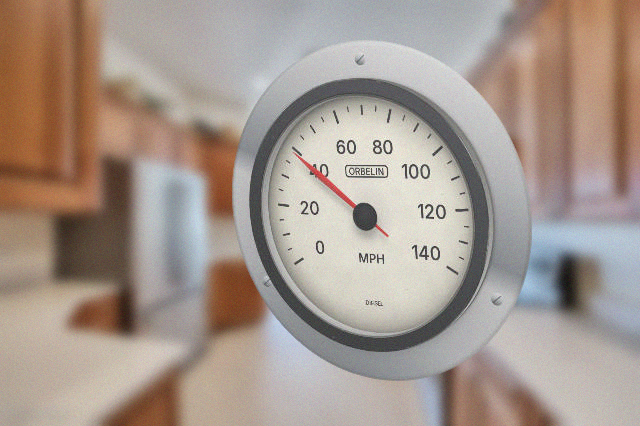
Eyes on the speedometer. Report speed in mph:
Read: 40 mph
